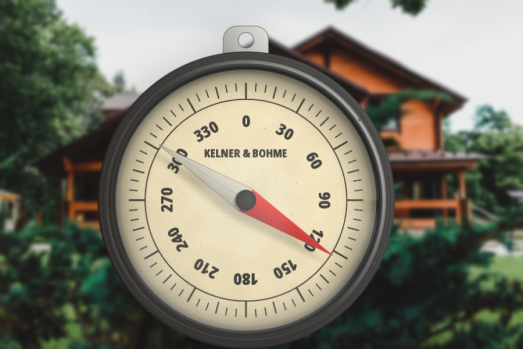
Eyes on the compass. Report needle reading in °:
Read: 122.5 °
